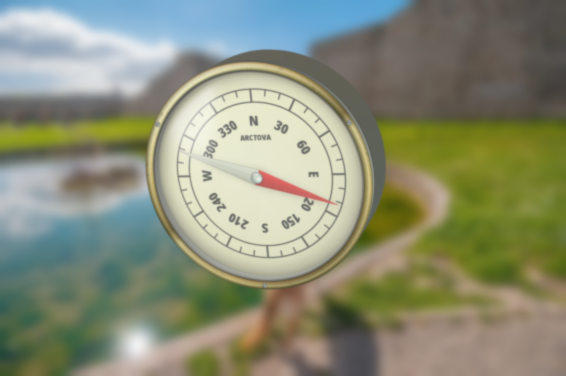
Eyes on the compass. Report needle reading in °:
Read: 110 °
